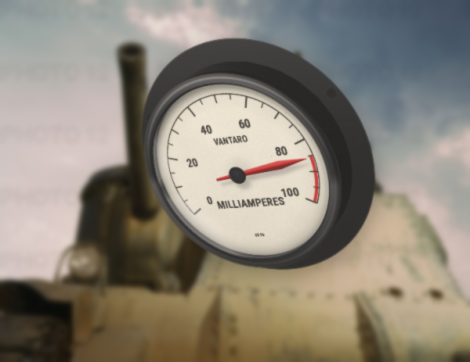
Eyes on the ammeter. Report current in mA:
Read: 85 mA
